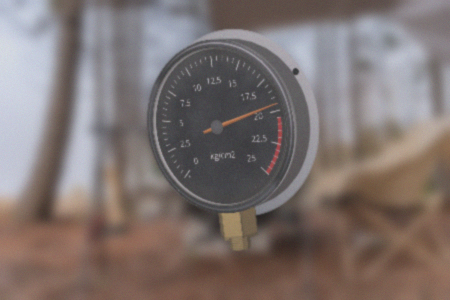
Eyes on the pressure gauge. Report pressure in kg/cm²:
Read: 19.5 kg/cm²
